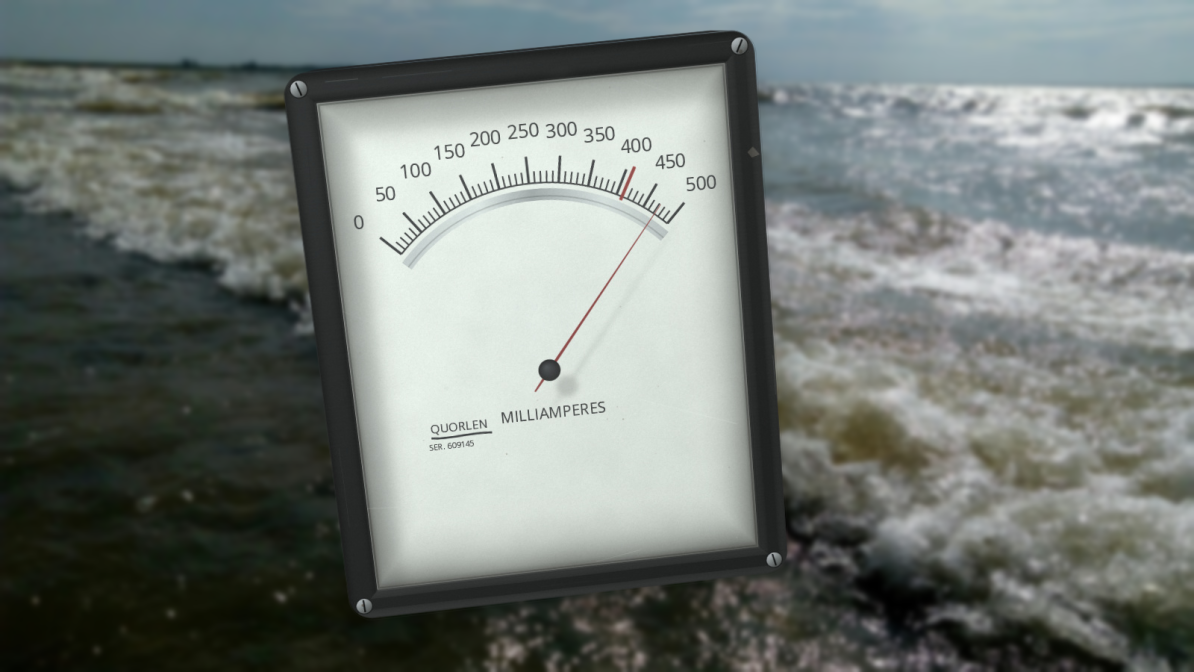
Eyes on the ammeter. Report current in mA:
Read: 470 mA
